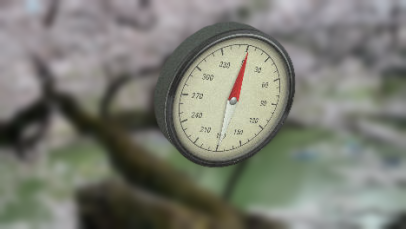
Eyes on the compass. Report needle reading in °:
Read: 0 °
